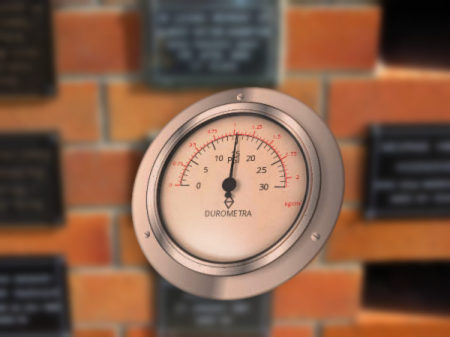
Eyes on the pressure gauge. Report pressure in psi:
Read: 15 psi
